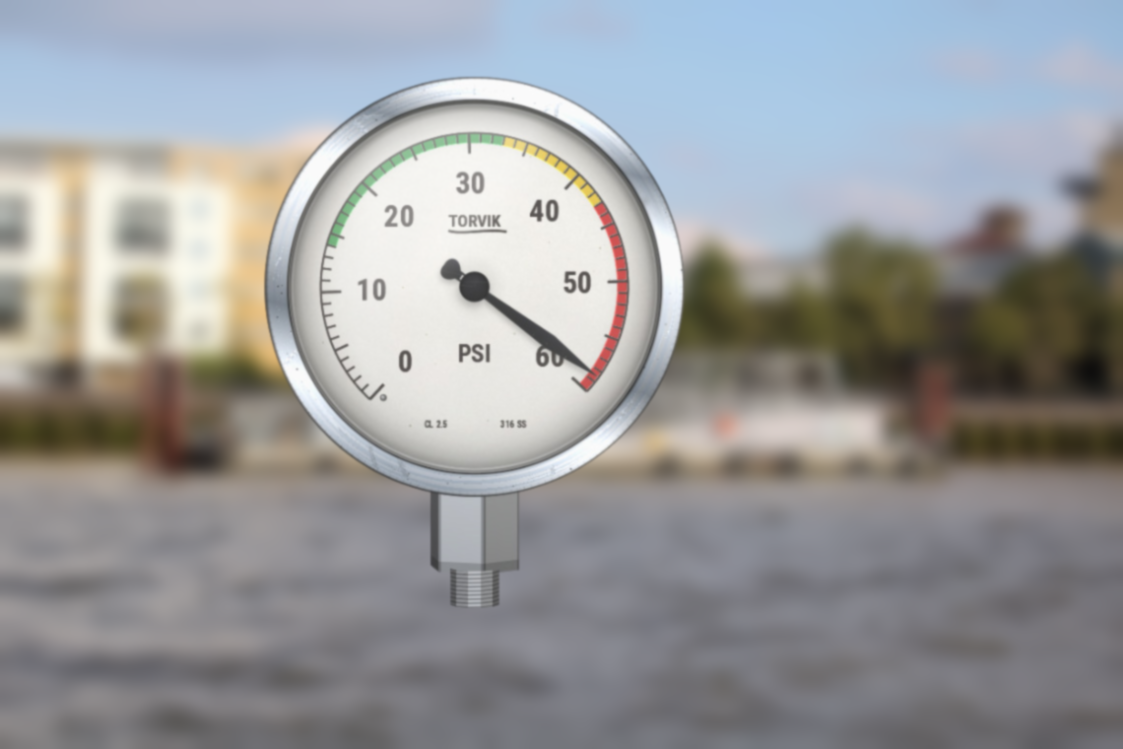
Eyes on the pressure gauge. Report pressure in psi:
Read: 58.5 psi
